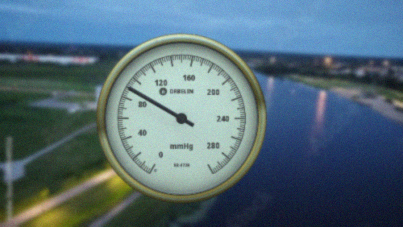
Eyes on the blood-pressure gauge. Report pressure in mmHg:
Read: 90 mmHg
